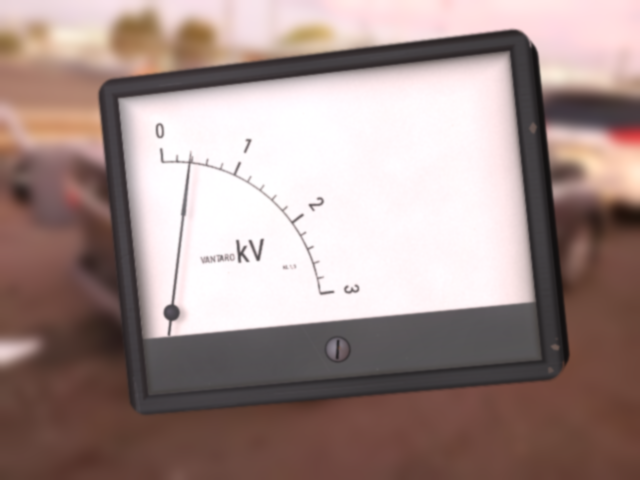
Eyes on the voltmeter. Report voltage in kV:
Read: 0.4 kV
